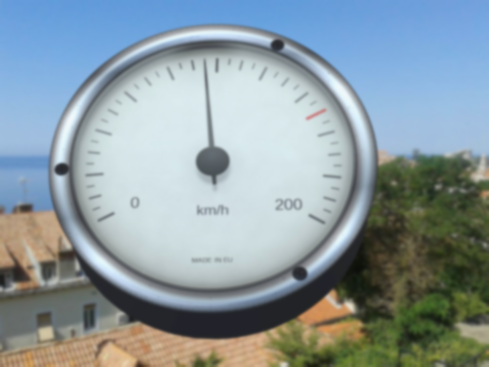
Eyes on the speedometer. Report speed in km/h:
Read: 95 km/h
